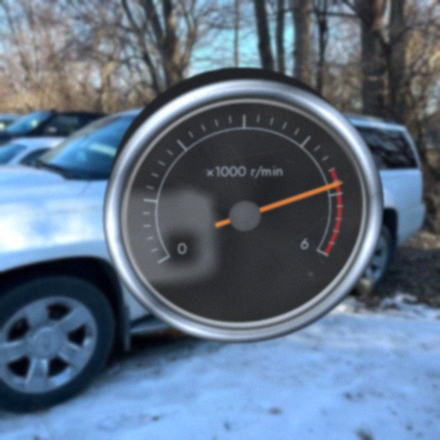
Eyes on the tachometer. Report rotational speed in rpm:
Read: 4800 rpm
